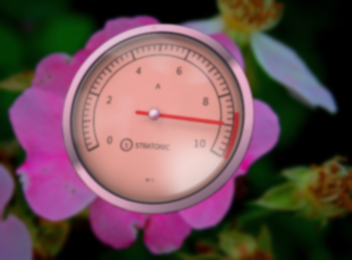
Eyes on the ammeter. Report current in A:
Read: 9 A
